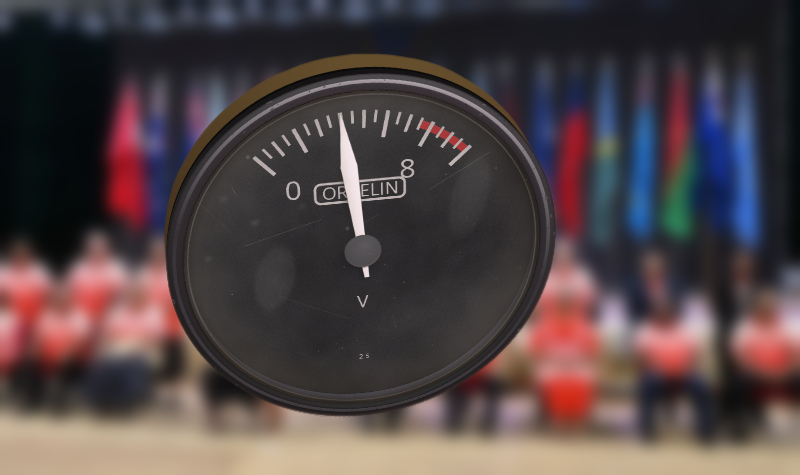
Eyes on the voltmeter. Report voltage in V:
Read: 4 V
